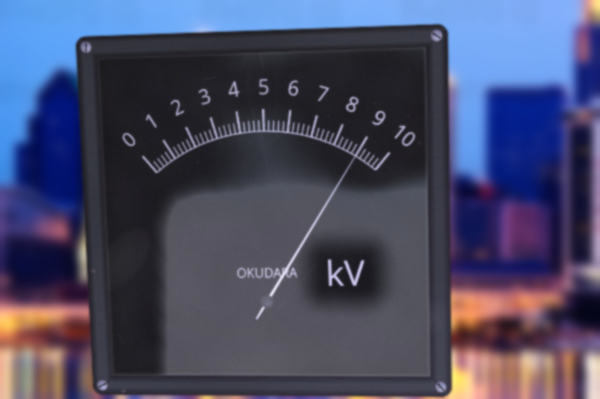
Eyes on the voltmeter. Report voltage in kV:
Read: 9 kV
